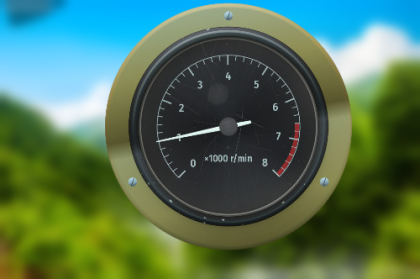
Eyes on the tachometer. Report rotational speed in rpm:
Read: 1000 rpm
